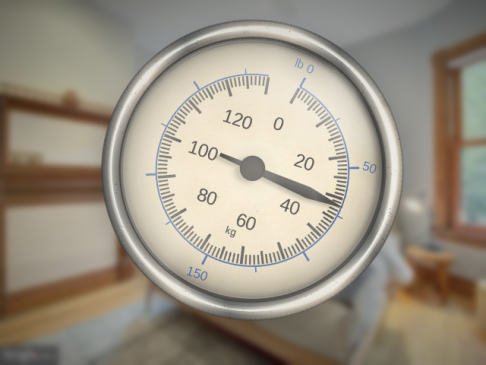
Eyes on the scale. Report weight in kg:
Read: 32 kg
